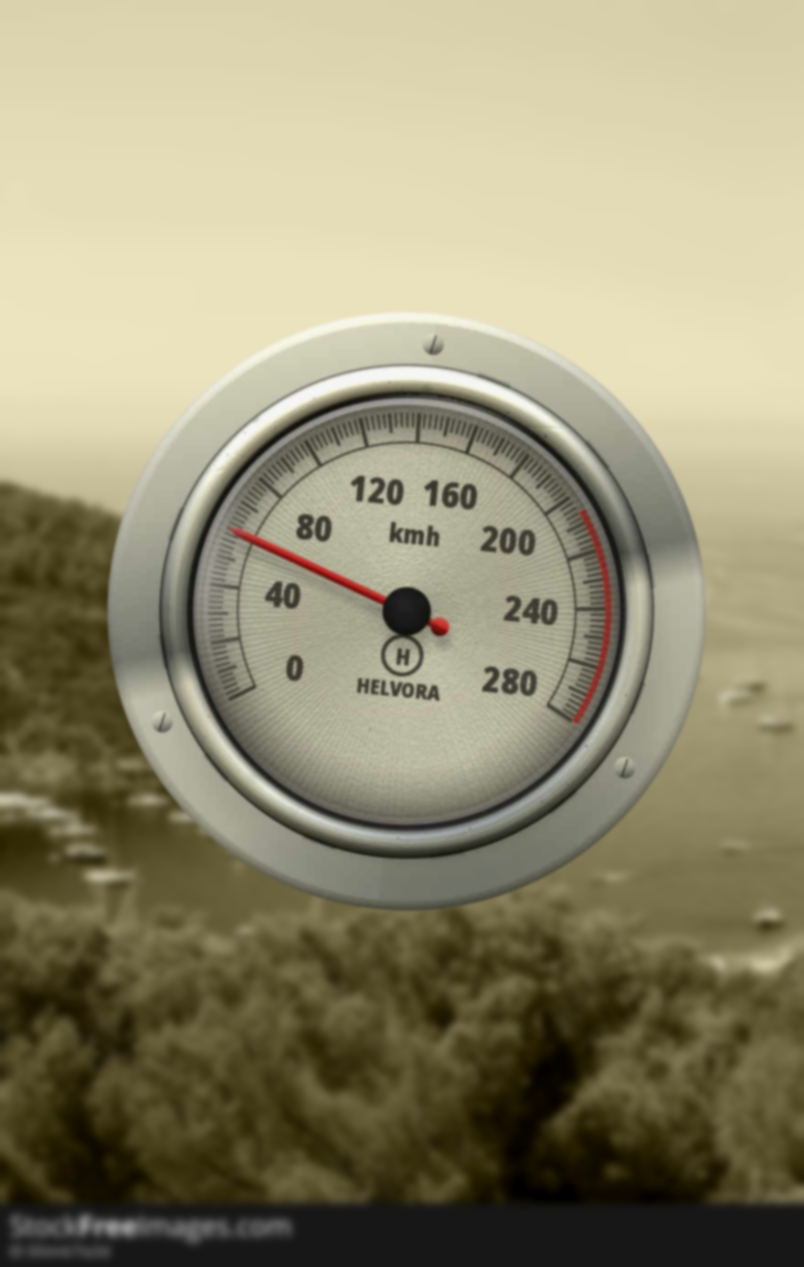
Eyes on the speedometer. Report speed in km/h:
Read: 60 km/h
